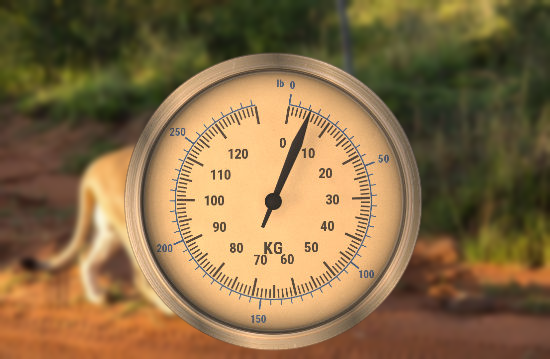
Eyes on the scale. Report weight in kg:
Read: 5 kg
